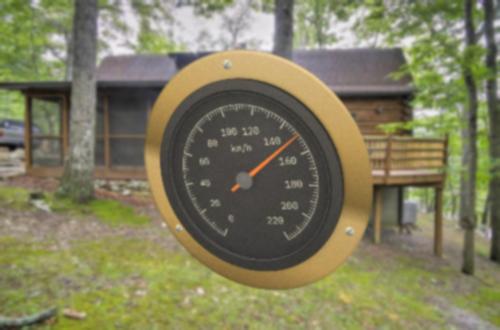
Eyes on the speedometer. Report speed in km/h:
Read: 150 km/h
